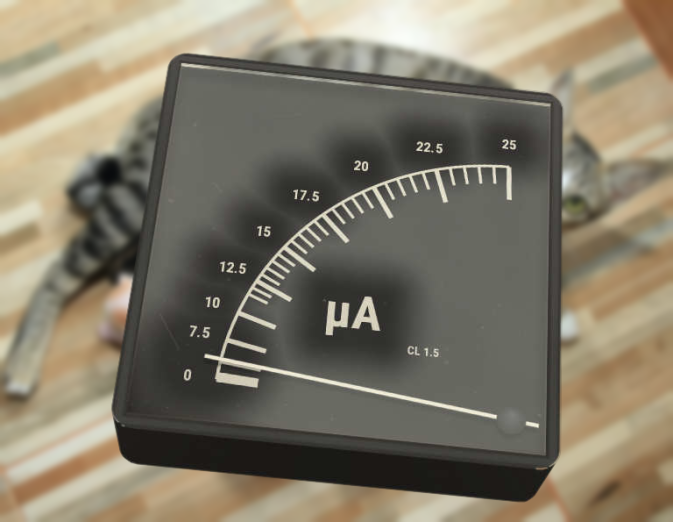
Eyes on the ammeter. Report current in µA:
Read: 5 µA
